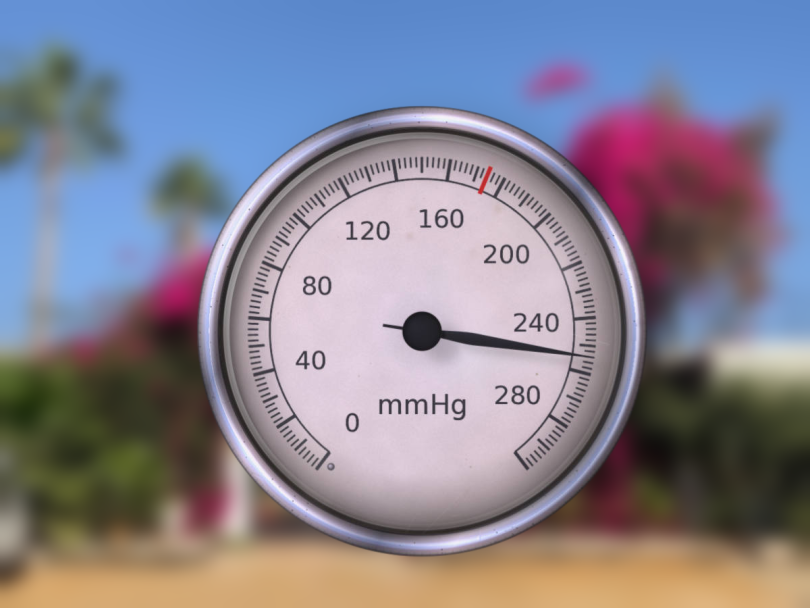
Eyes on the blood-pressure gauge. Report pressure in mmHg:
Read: 254 mmHg
